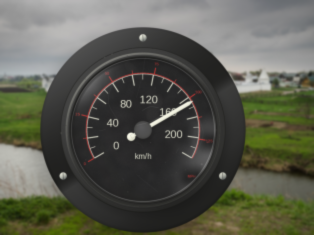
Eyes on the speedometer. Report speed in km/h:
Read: 165 km/h
